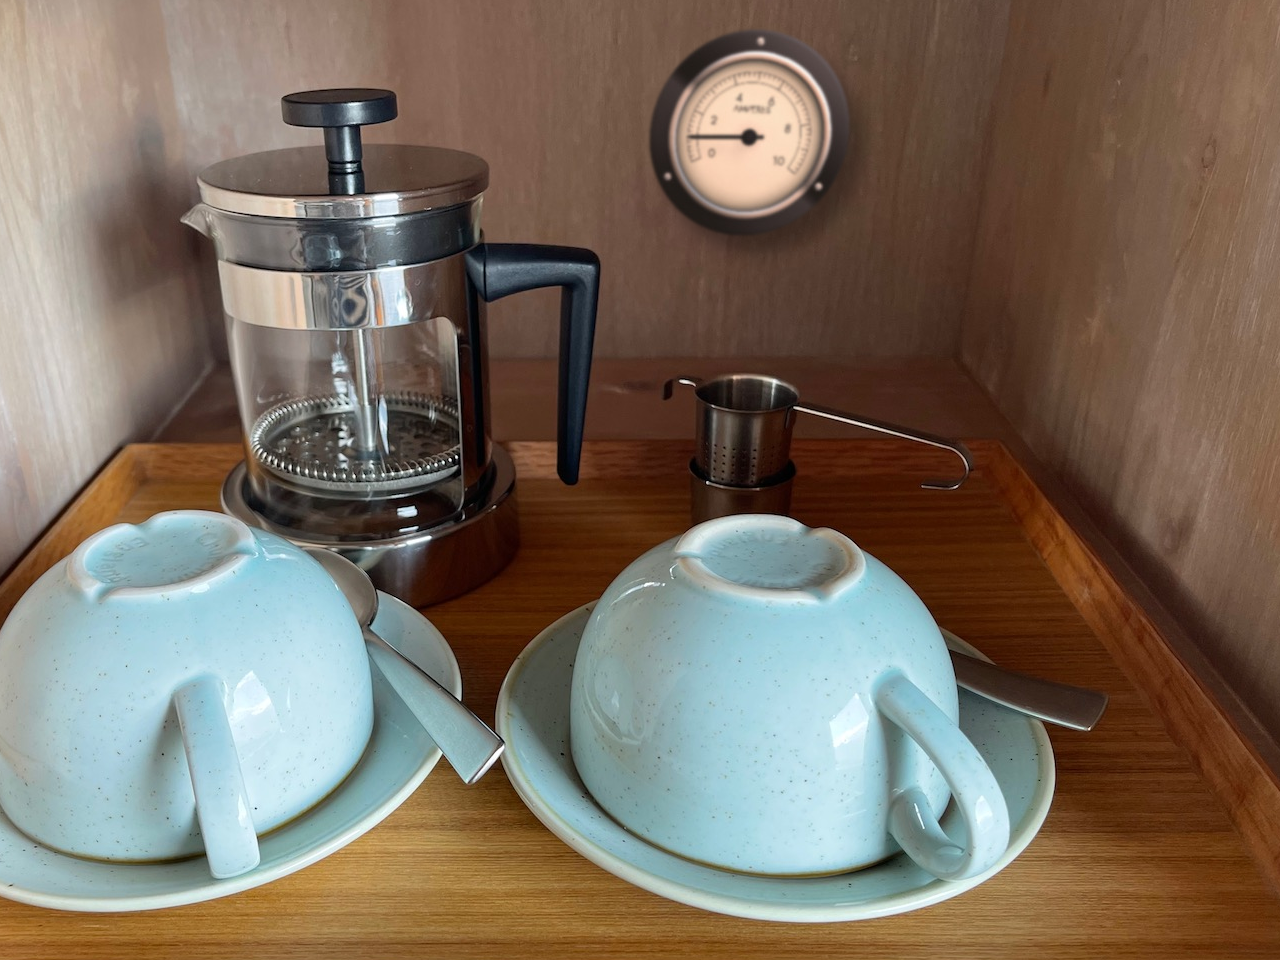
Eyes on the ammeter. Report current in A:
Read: 1 A
